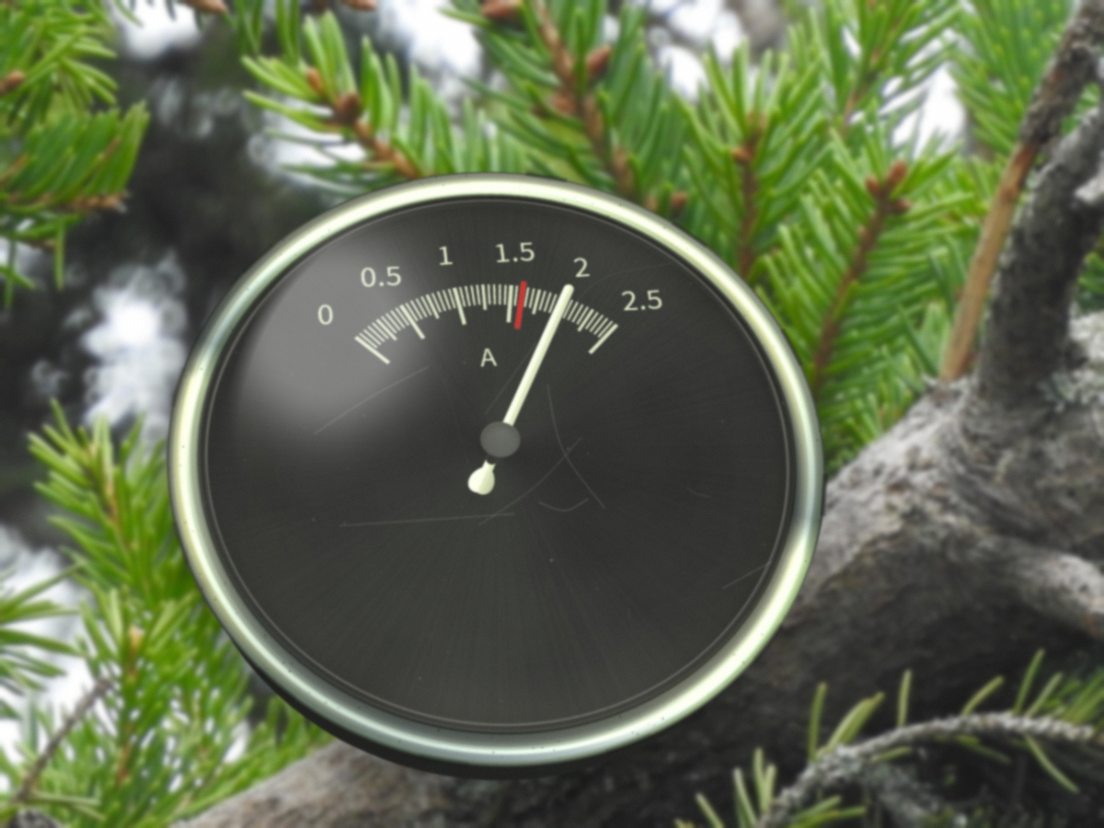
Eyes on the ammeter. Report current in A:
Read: 2 A
